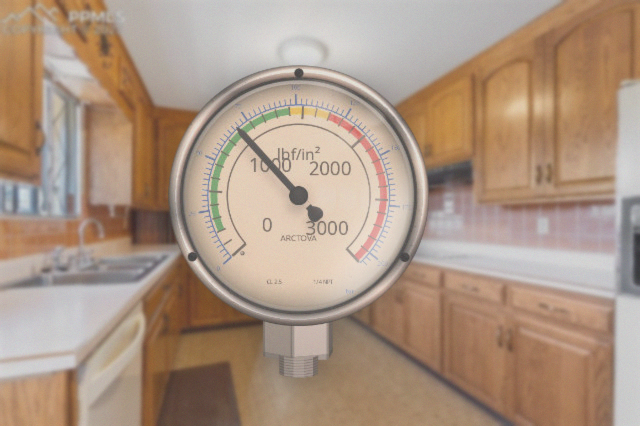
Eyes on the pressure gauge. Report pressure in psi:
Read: 1000 psi
